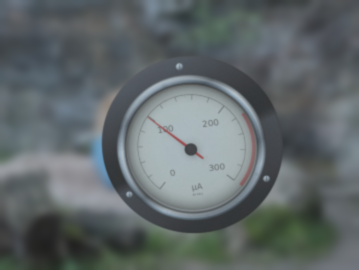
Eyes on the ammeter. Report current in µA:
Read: 100 µA
